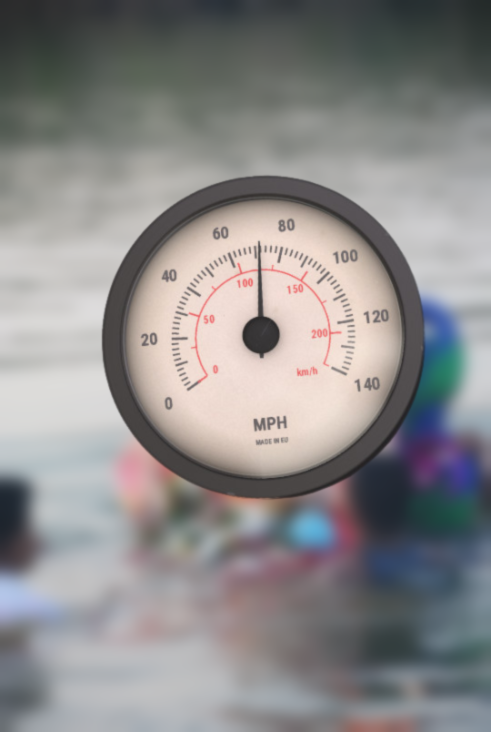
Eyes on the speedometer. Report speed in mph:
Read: 72 mph
